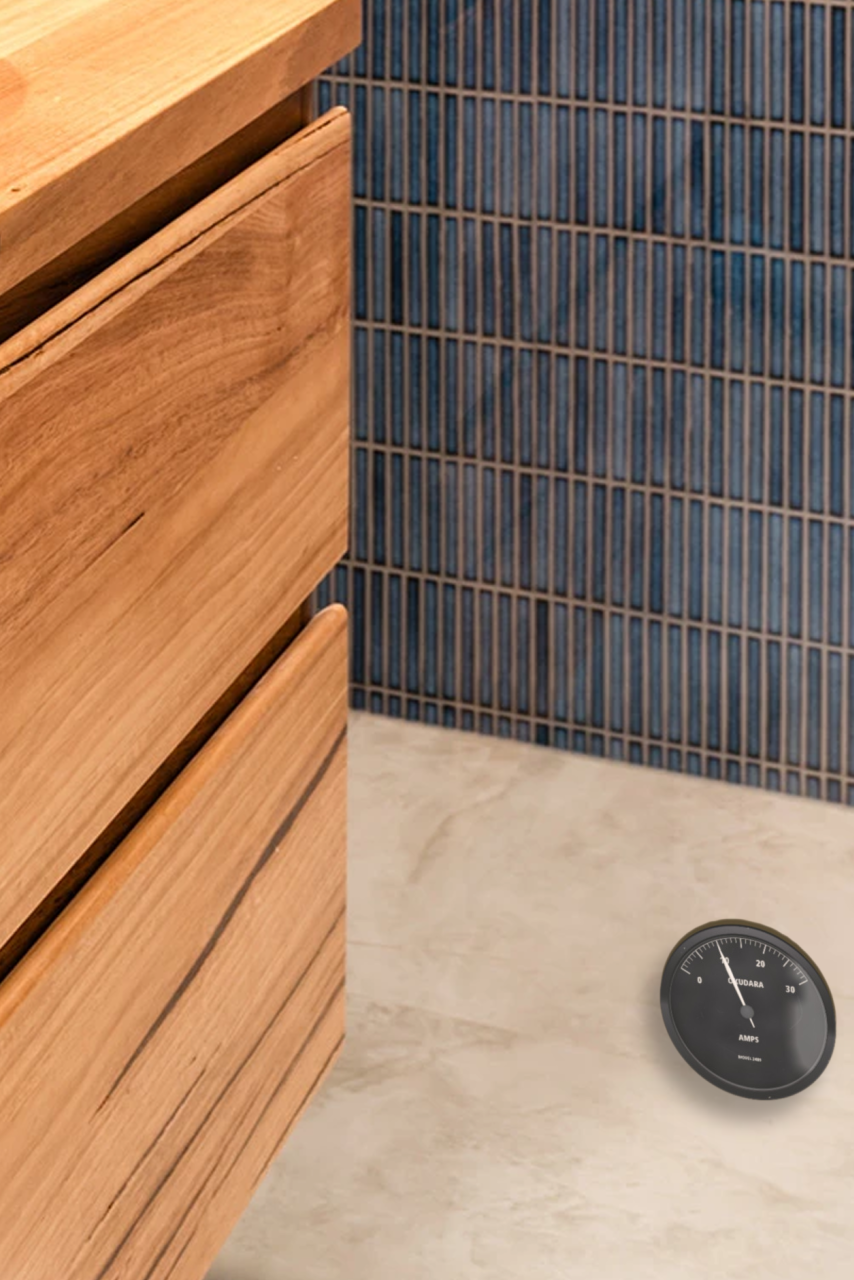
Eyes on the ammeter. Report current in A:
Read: 10 A
